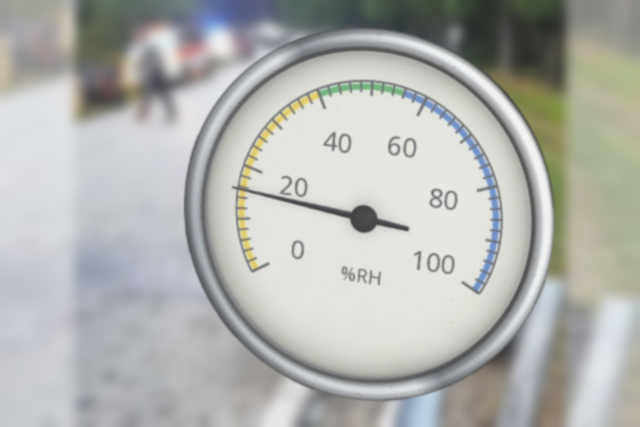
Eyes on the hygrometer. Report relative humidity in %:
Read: 16 %
